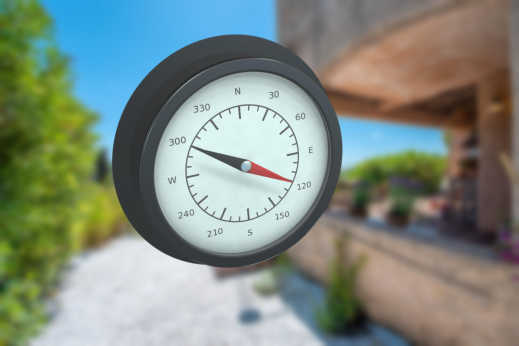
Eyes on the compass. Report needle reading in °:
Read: 120 °
